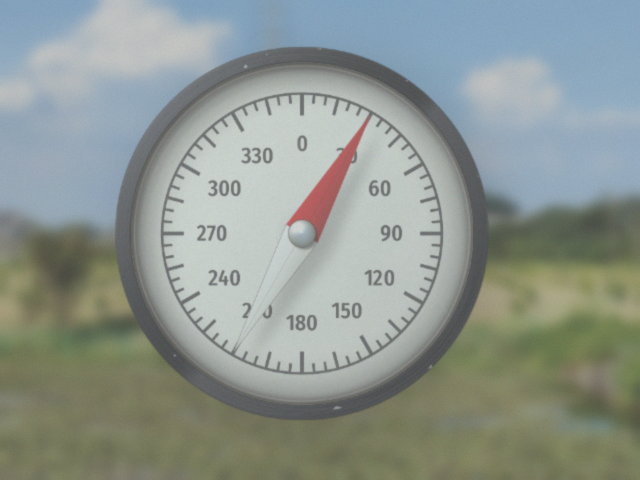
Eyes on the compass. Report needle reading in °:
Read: 30 °
